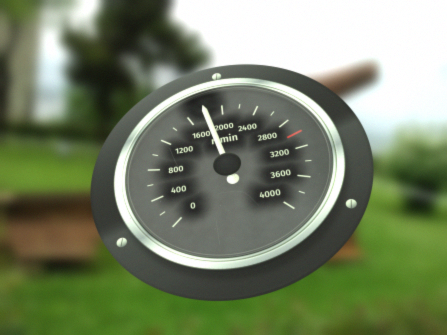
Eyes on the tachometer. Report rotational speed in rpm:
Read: 1800 rpm
